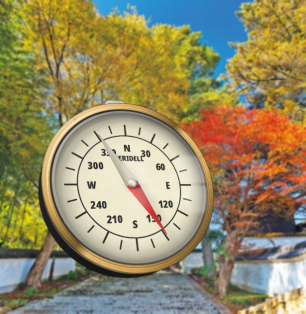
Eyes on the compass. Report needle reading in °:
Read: 150 °
